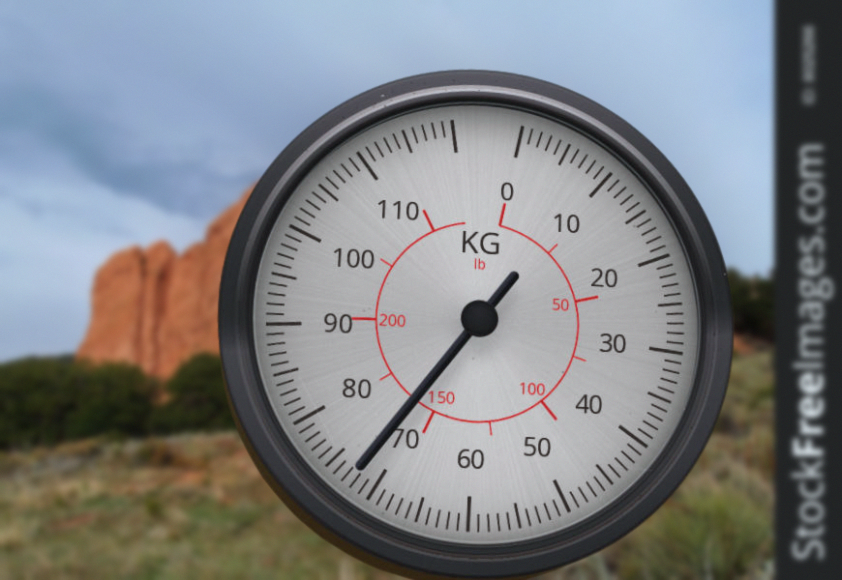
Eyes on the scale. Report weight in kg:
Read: 72.5 kg
